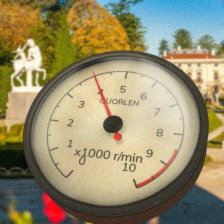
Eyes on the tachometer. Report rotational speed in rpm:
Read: 4000 rpm
